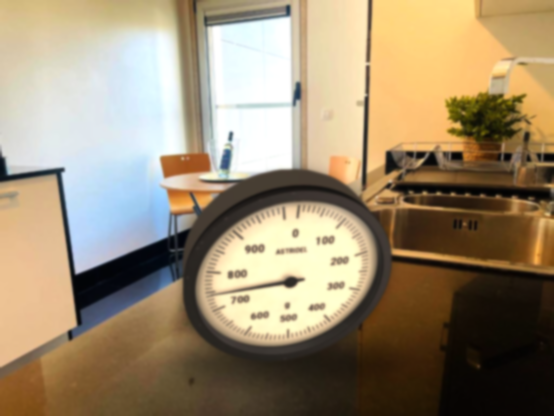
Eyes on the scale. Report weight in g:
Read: 750 g
